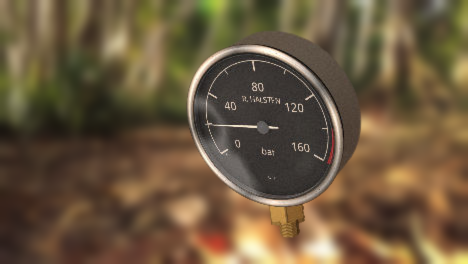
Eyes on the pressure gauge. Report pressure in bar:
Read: 20 bar
